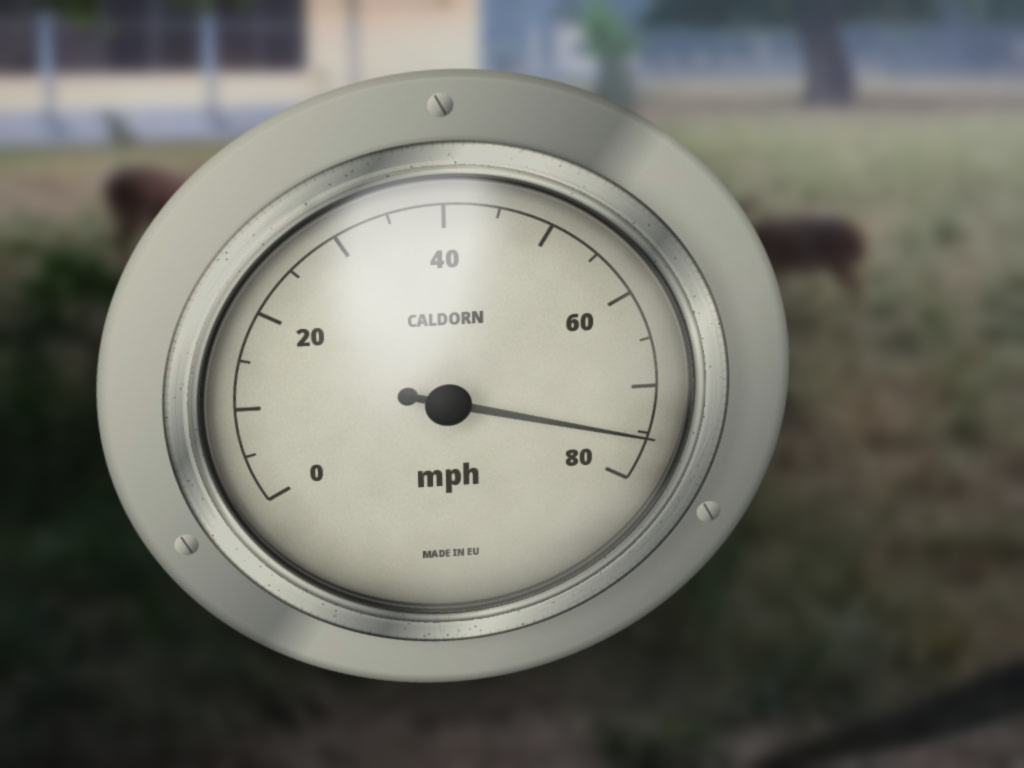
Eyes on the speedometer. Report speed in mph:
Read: 75 mph
